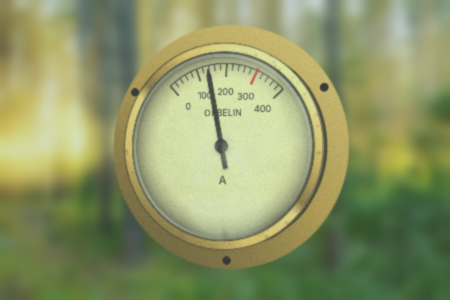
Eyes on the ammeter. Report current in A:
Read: 140 A
